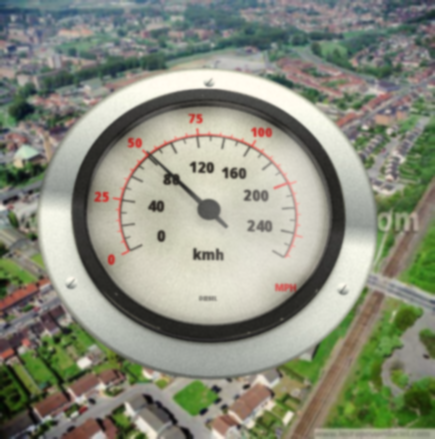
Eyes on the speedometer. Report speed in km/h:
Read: 80 km/h
